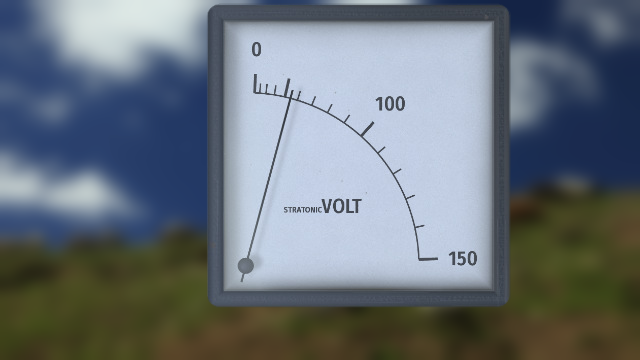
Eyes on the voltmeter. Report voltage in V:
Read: 55 V
